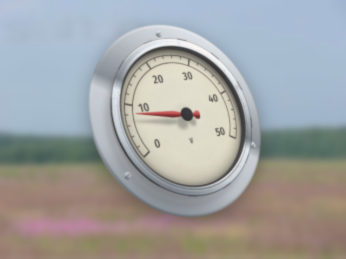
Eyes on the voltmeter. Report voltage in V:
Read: 8 V
